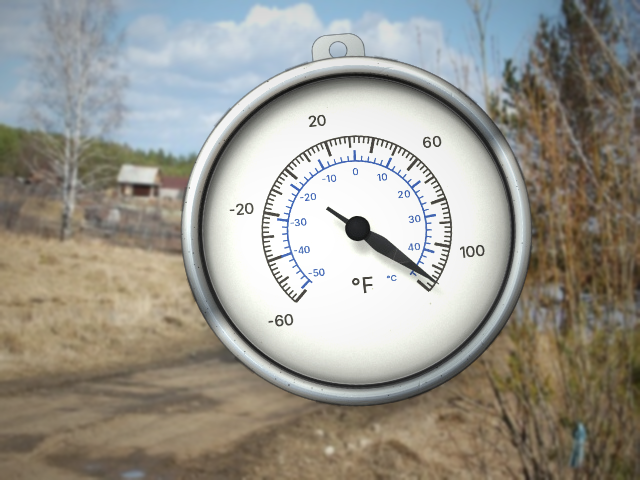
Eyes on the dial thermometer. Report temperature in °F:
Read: 116 °F
